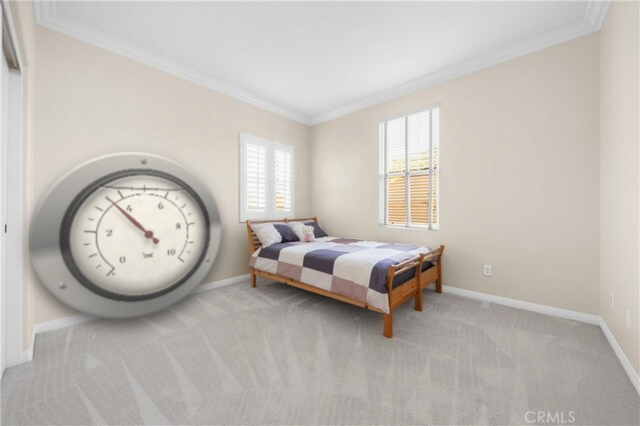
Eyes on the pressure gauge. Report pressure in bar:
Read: 3.5 bar
